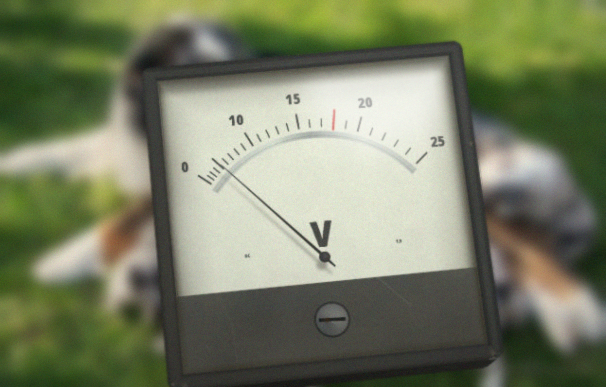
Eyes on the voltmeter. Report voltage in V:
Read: 5 V
